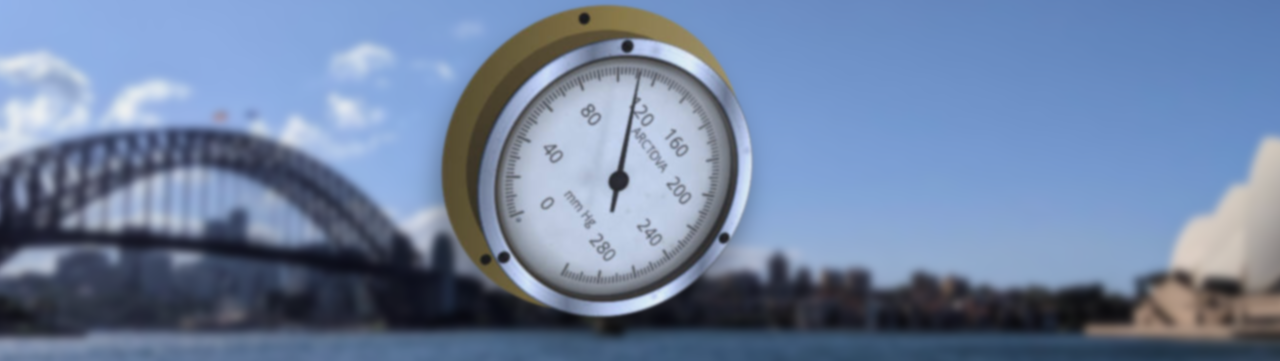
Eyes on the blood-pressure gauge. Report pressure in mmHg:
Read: 110 mmHg
